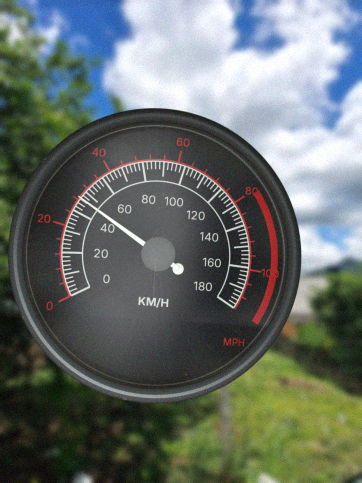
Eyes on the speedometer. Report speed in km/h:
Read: 46 km/h
